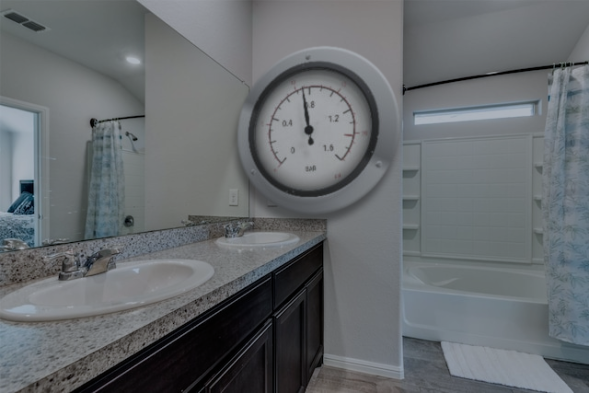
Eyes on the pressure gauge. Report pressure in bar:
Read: 0.75 bar
